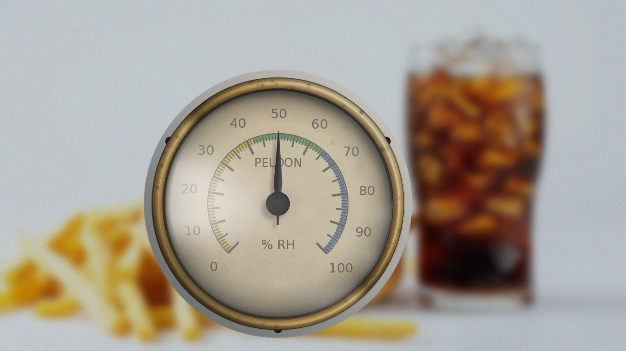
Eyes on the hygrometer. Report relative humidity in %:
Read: 50 %
